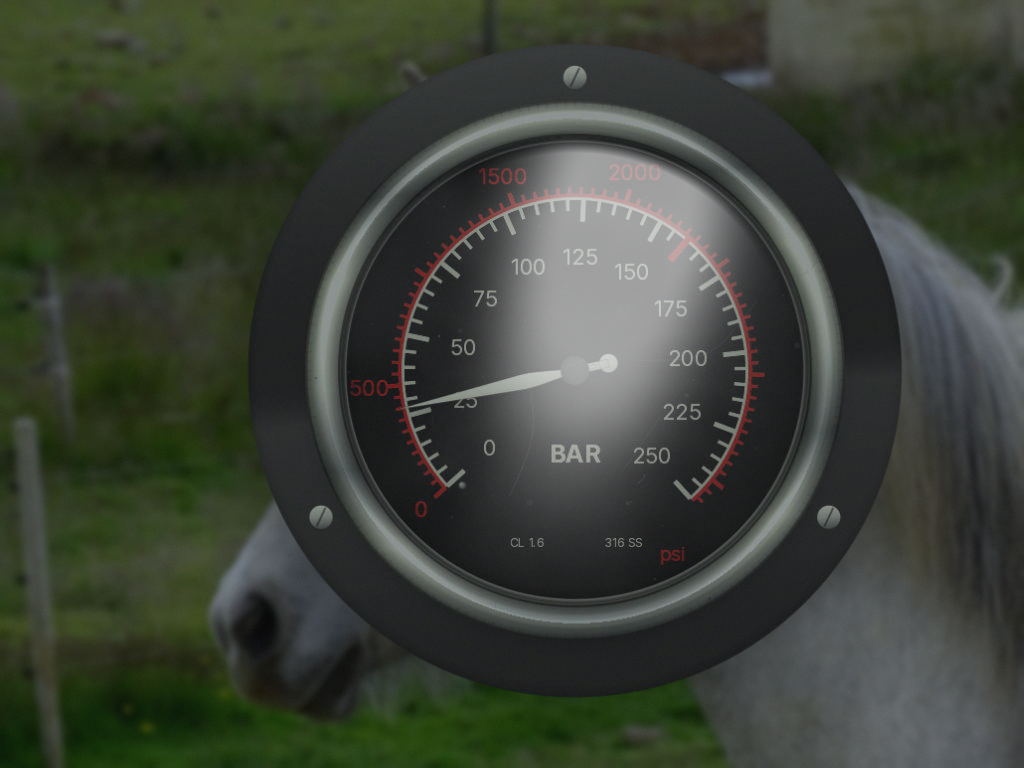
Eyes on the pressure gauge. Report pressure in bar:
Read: 27.5 bar
